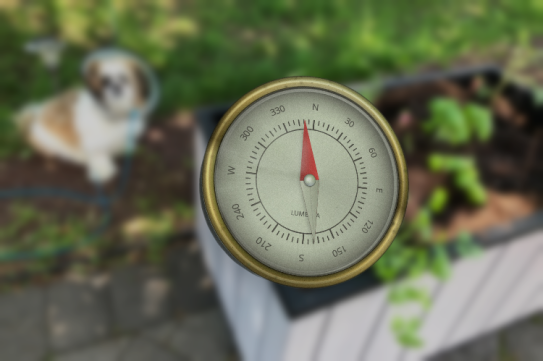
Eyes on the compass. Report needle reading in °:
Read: 350 °
